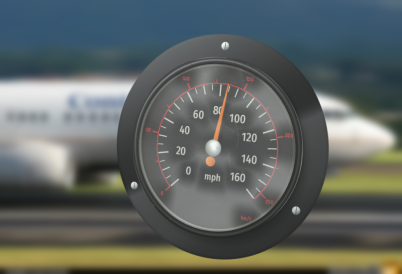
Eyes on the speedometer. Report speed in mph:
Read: 85 mph
